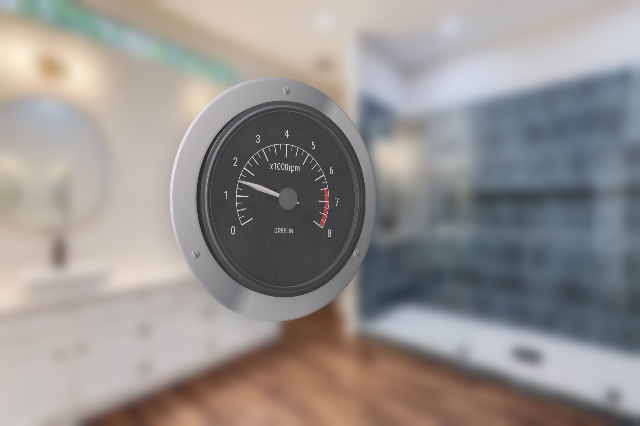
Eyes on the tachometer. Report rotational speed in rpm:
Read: 1500 rpm
